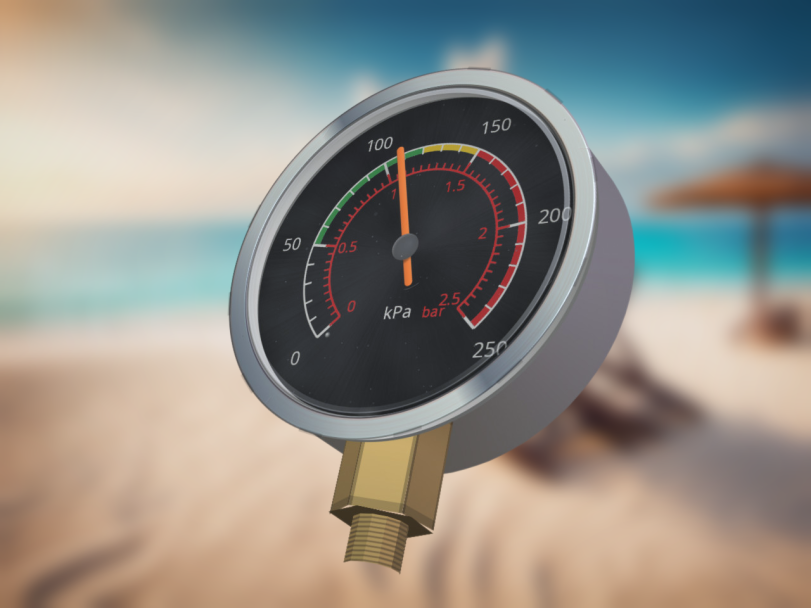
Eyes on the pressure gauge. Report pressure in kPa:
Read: 110 kPa
